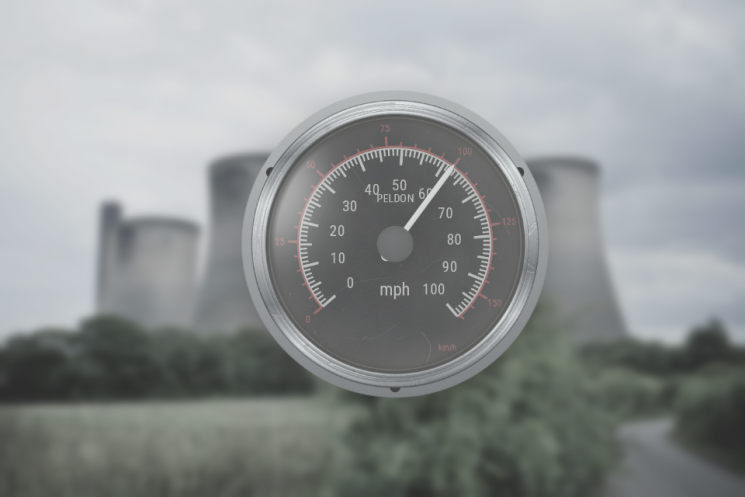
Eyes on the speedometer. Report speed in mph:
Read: 62 mph
